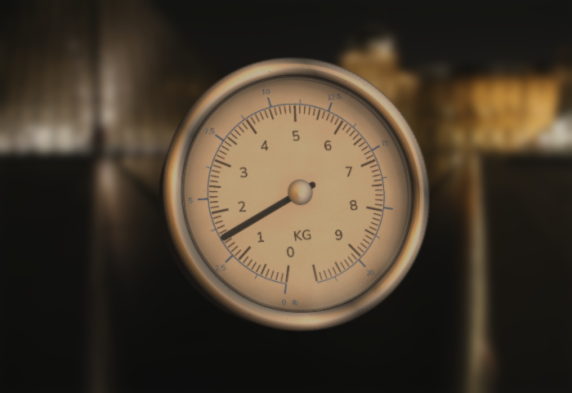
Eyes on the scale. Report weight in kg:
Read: 1.5 kg
